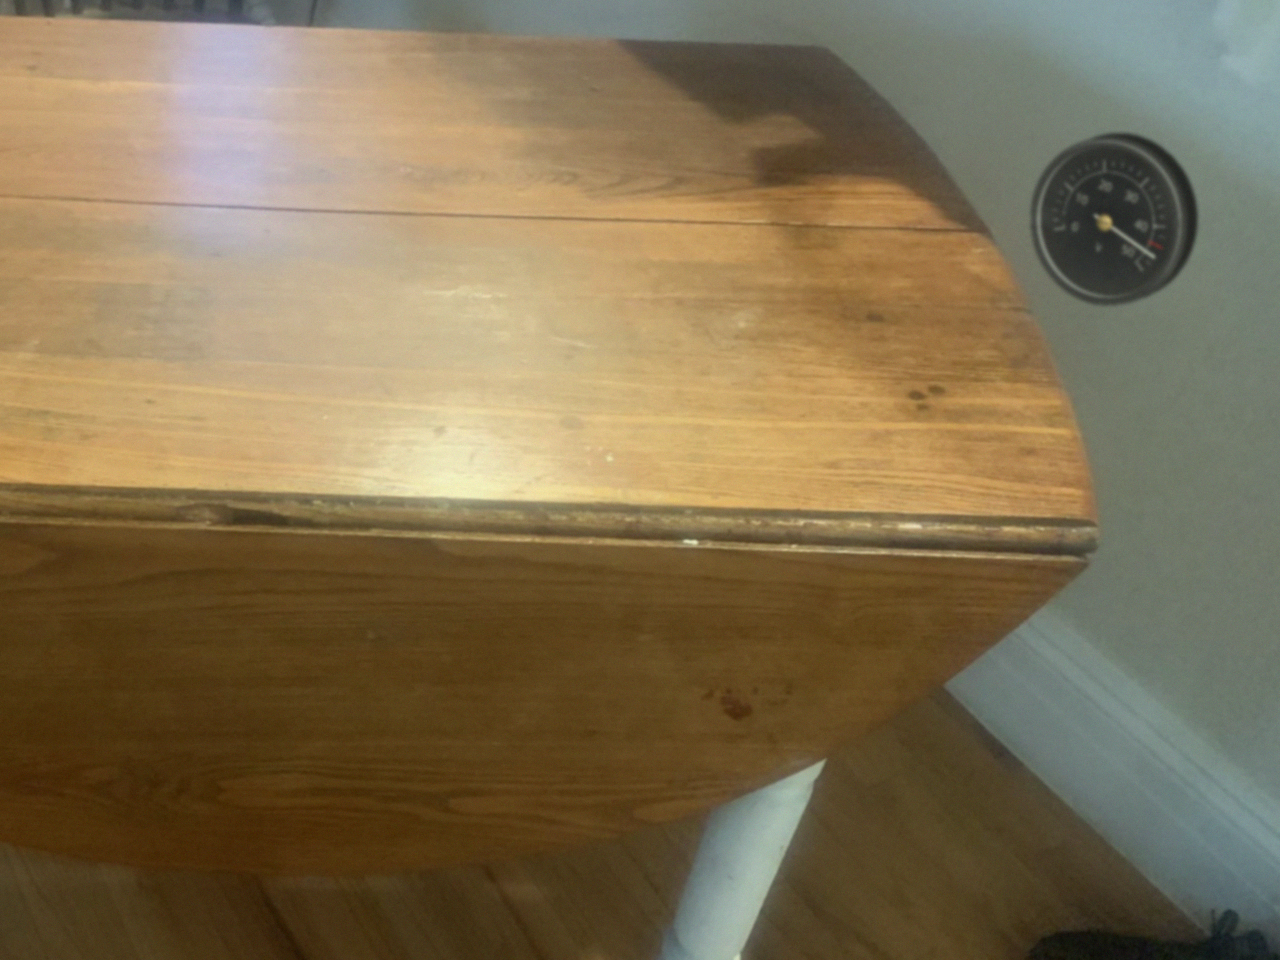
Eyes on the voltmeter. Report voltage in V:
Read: 46 V
